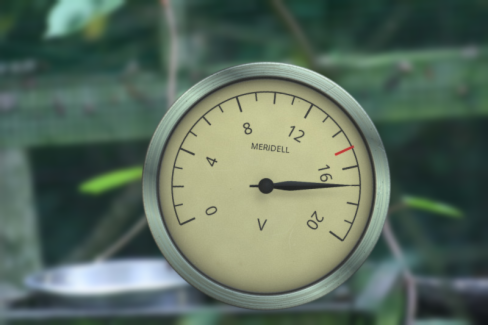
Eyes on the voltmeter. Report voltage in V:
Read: 17 V
